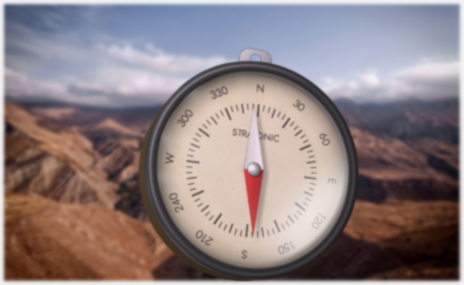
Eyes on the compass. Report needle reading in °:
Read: 175 °
